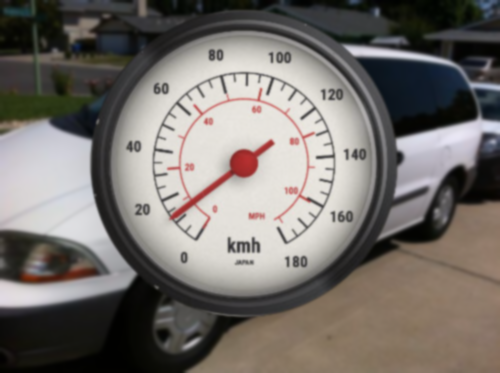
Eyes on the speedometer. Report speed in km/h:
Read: 12.5 km/h
